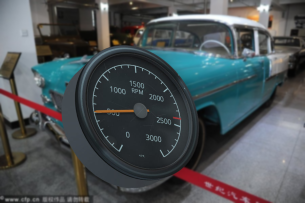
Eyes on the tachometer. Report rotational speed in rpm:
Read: 500 rpm
